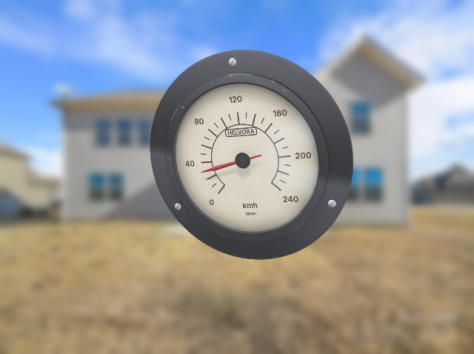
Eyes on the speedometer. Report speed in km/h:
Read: 30 km/h
